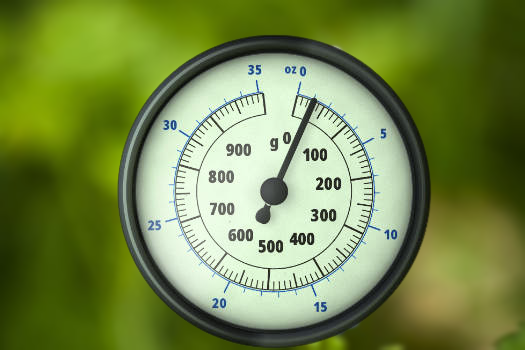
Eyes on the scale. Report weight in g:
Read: 30 g
